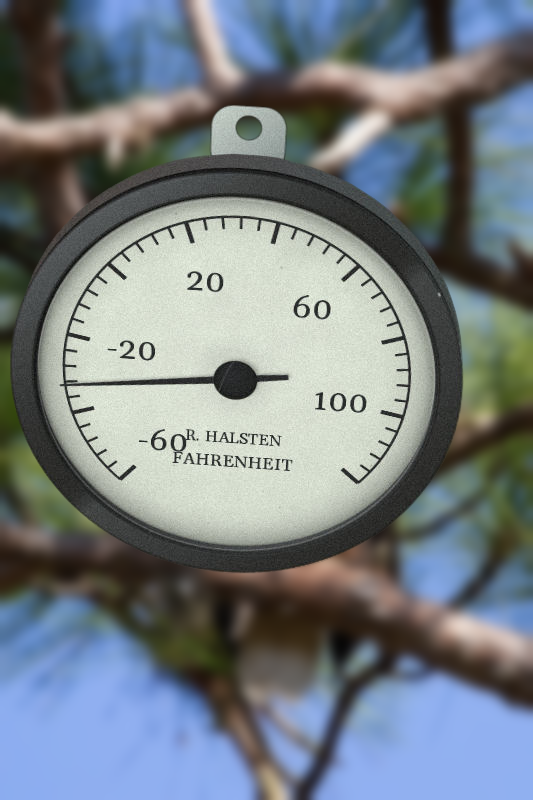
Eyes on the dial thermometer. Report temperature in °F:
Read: -32 °F
